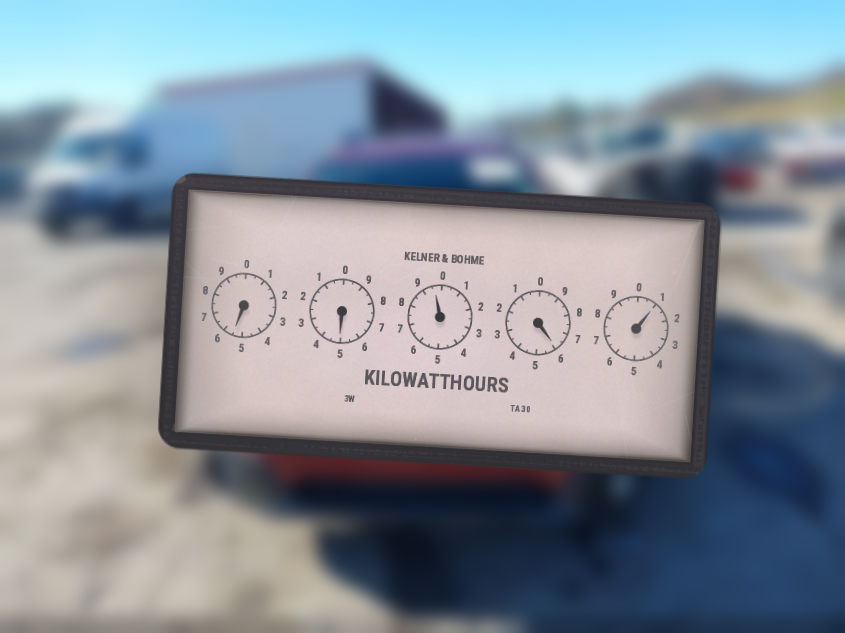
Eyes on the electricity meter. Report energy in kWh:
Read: 54961 kWh
